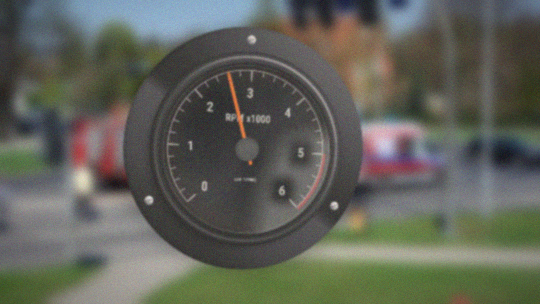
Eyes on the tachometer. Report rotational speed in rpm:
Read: 2600 rpm
